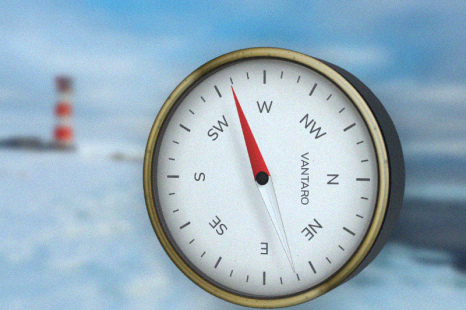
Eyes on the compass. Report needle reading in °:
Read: 250 °
